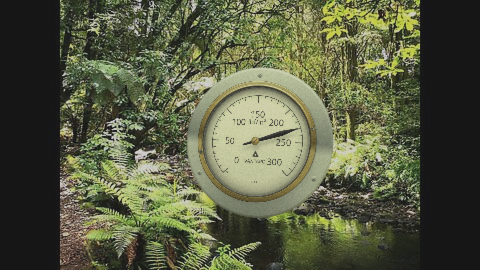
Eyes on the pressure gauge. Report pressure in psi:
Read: 230 psi
